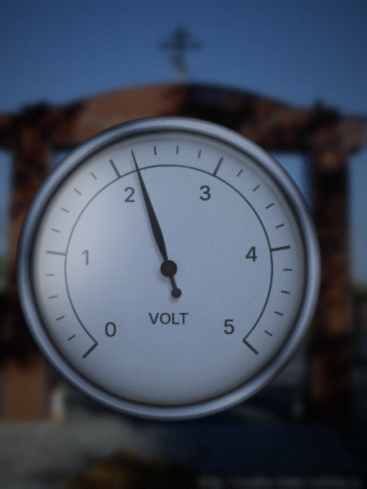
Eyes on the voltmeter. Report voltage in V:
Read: 2.2 V
